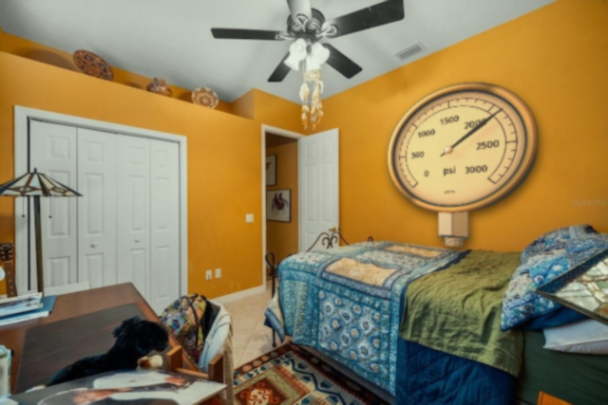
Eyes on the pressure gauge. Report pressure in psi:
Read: 2100 psi
